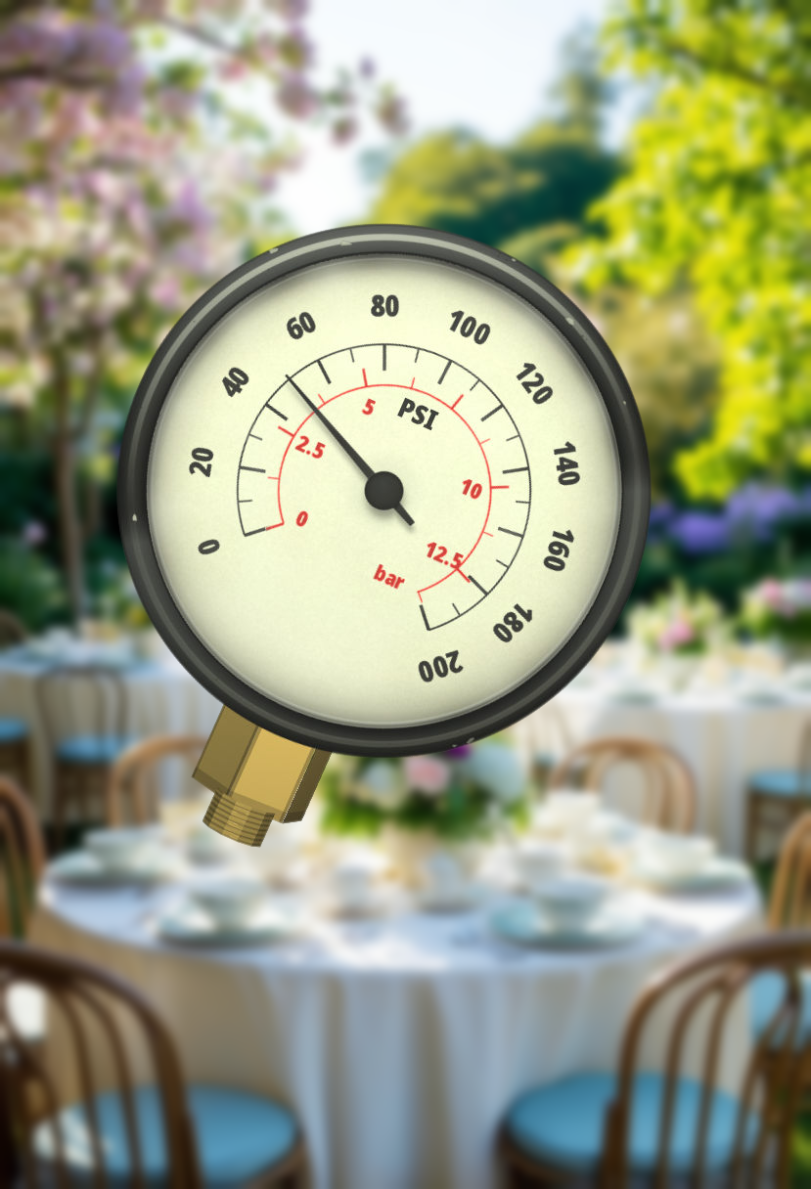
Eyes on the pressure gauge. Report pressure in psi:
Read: 50 psi
